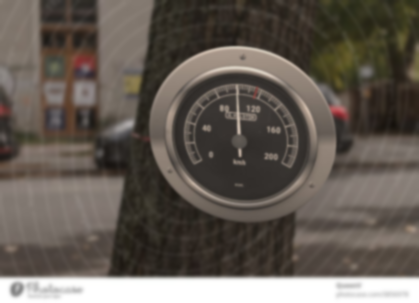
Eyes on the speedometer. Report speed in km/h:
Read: 100 km/h
